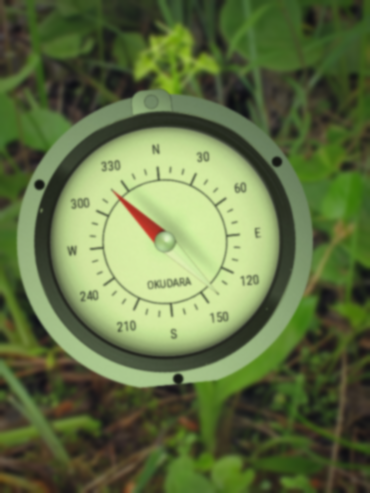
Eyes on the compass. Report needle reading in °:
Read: 320 °
